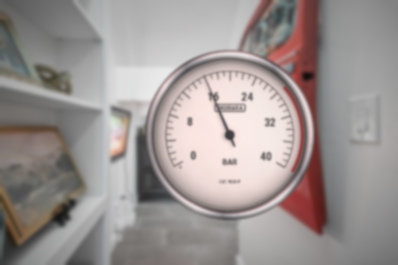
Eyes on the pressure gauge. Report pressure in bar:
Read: 16 bar
